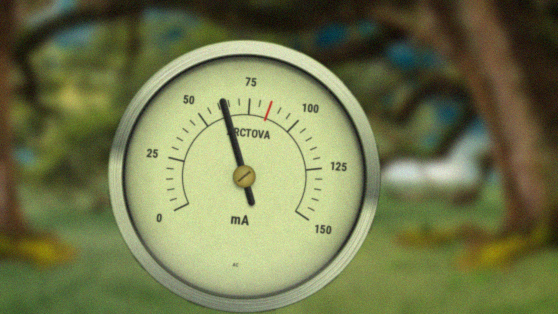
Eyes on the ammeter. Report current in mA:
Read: 62.5 mA
